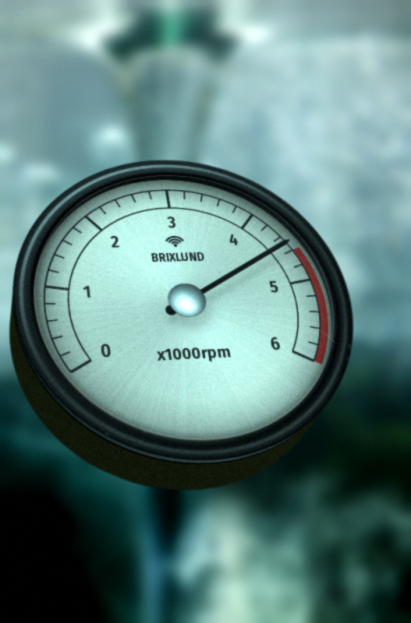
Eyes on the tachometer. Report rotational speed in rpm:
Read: 4500 rpm
